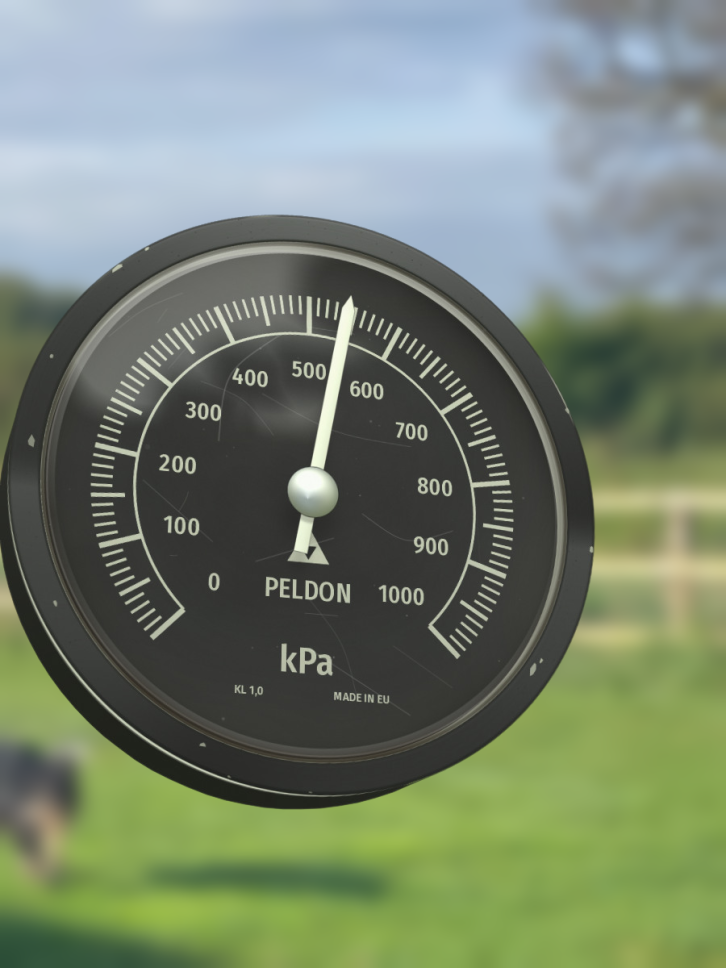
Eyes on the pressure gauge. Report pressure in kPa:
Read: 540 kPa
